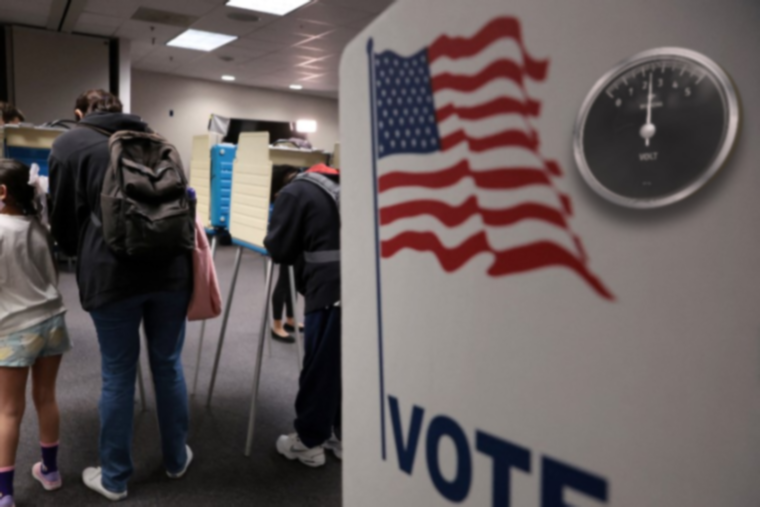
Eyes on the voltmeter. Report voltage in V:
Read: 2.5 V
